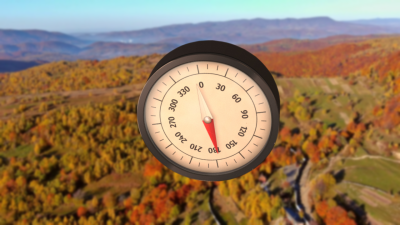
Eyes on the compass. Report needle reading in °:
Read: 175 °
